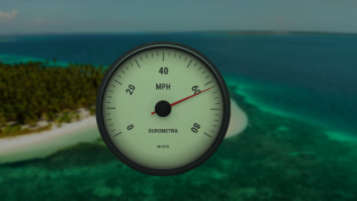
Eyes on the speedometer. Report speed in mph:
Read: 62 mph
